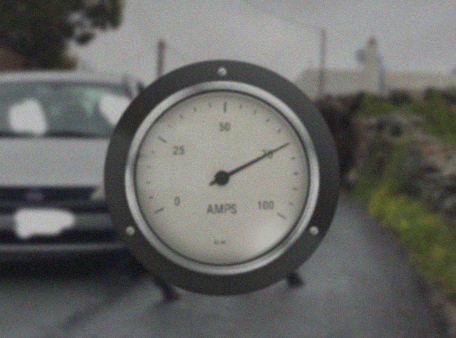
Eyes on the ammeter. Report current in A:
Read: 75 A
